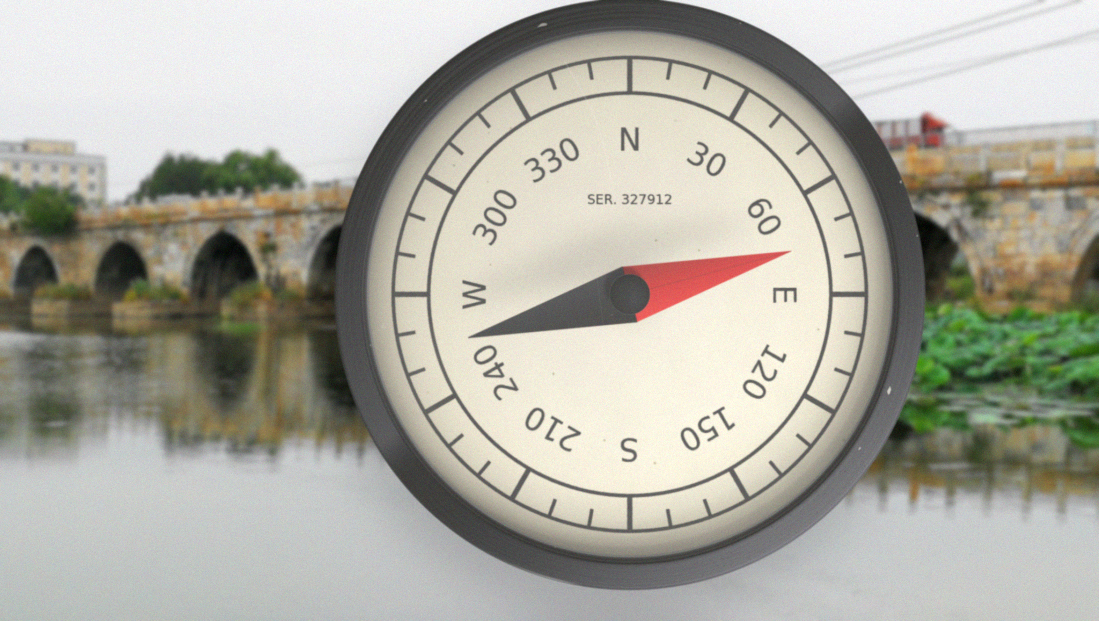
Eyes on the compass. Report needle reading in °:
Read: 75 °
